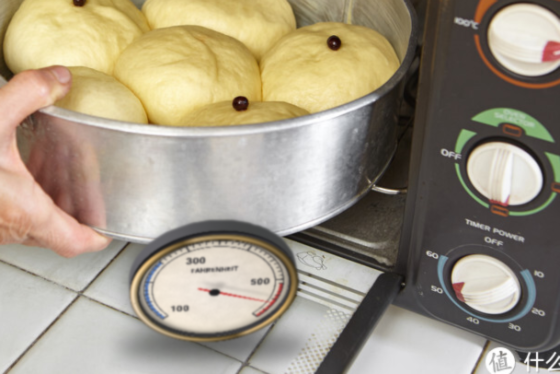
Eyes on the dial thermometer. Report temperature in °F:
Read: 550 °F
